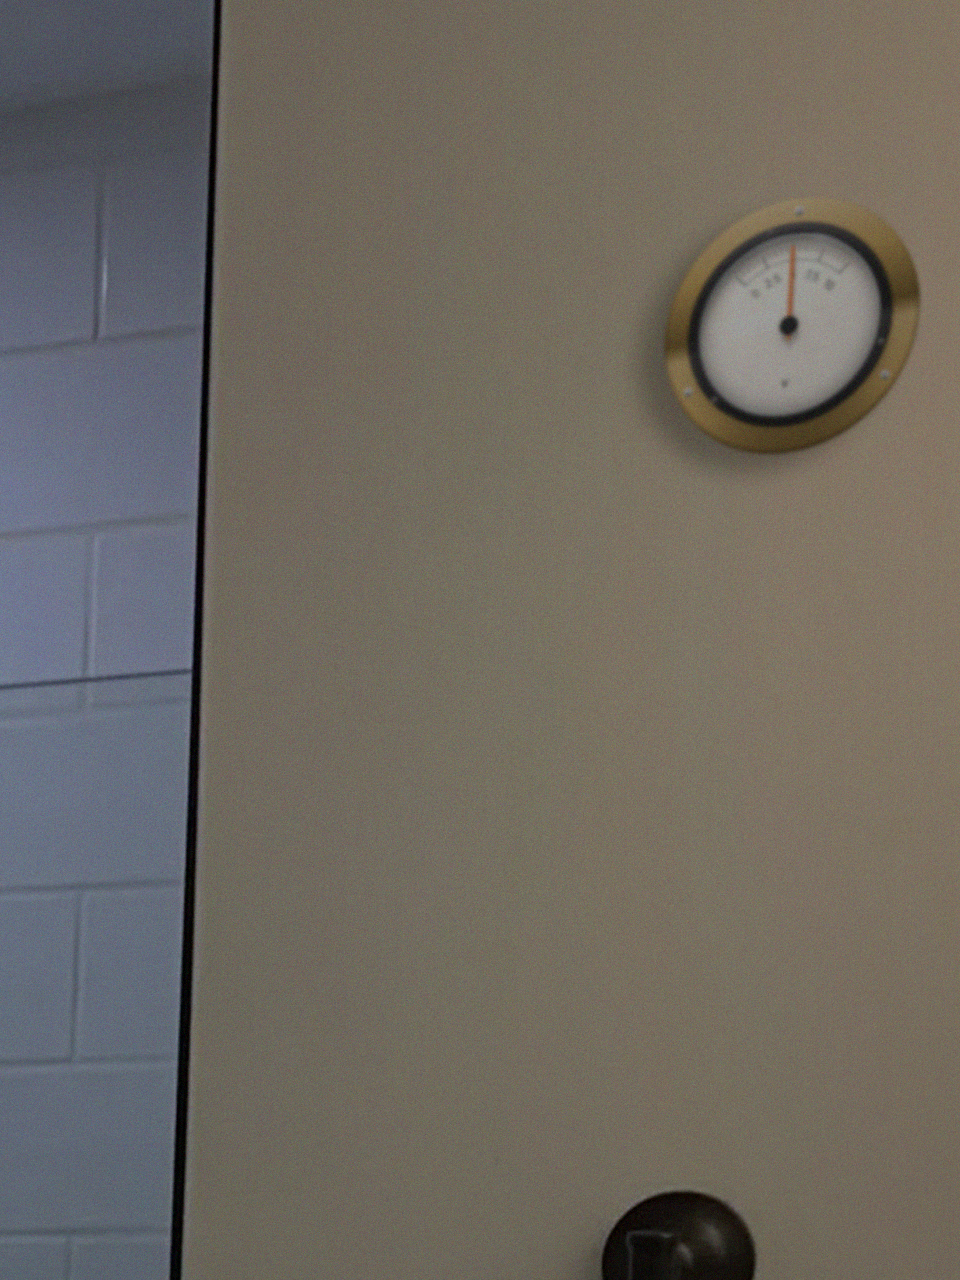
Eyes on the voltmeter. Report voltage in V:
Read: 5 V
